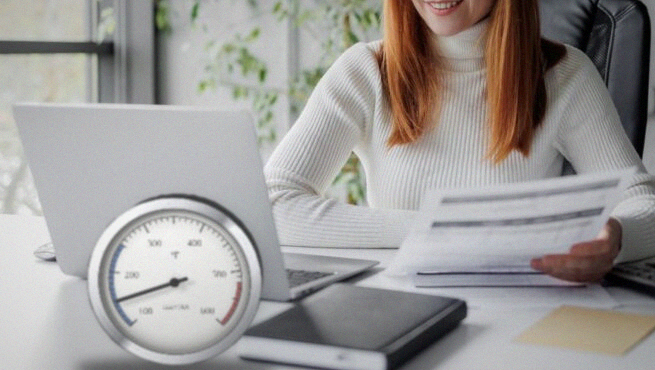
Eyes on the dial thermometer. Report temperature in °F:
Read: 150 °F
